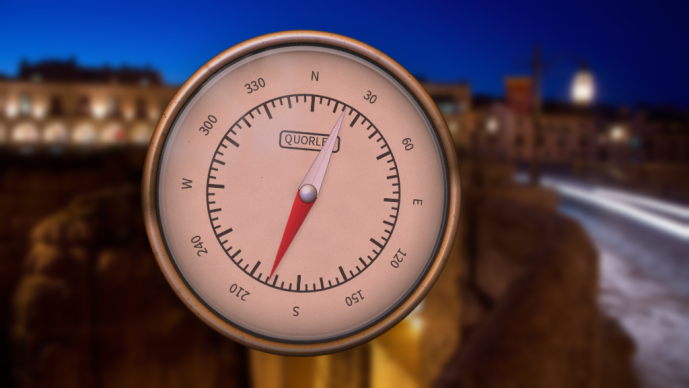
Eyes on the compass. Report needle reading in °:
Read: 200 °
